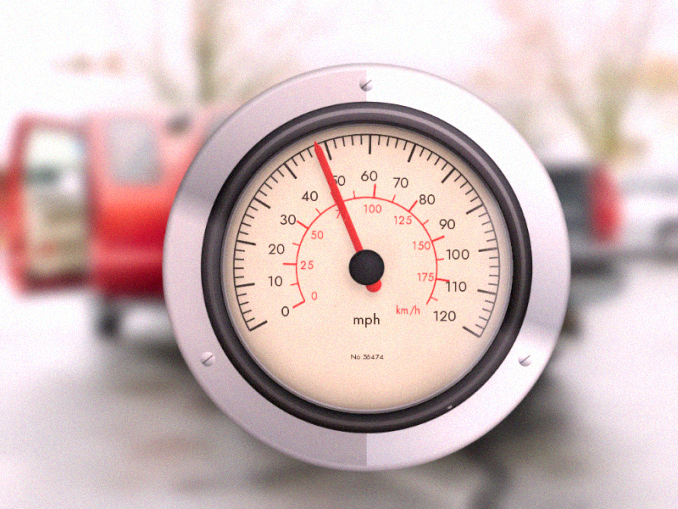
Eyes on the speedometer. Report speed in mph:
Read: 48 mph
